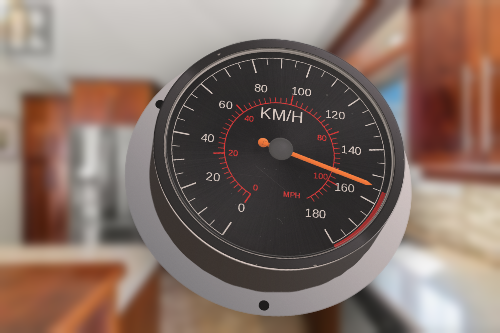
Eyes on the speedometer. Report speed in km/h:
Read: 155 km/h
